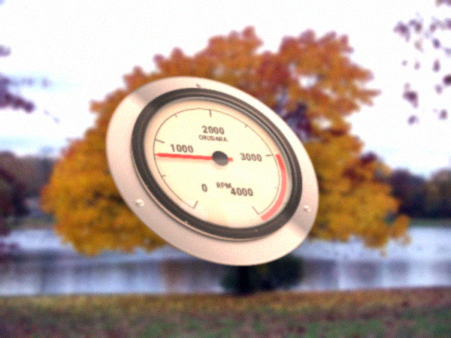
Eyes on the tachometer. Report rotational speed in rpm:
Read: 750 rpm
